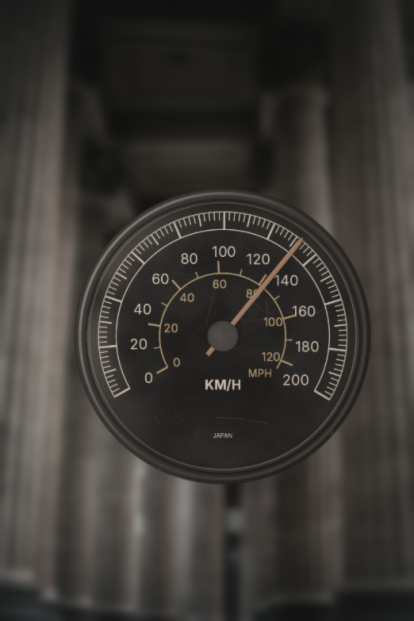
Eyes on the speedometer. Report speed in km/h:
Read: 132 km/h
